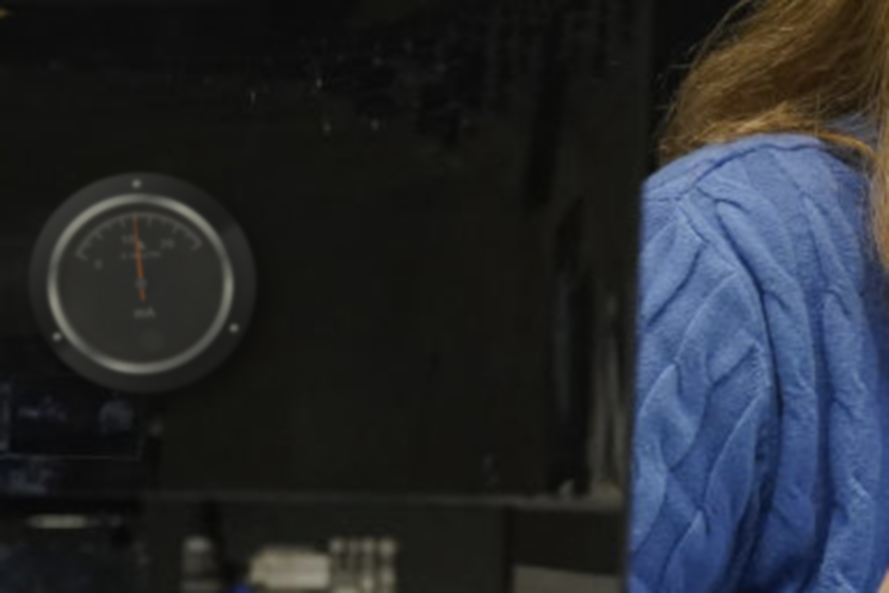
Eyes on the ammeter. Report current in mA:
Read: 12.5 mA
